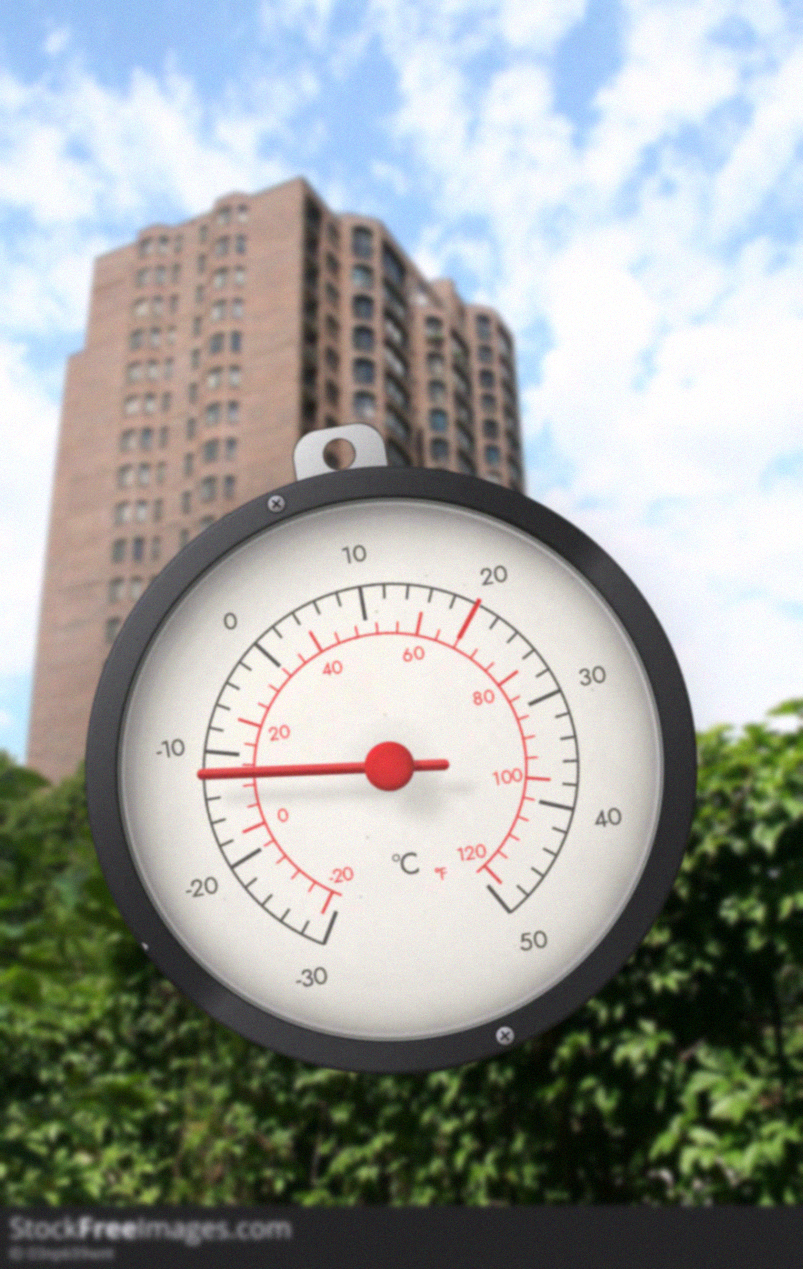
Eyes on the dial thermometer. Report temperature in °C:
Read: -12 °C
